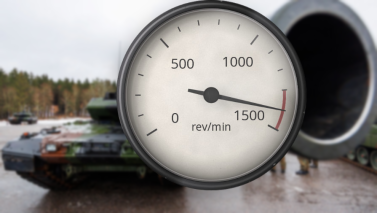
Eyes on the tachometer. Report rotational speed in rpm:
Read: 1400 rpm
